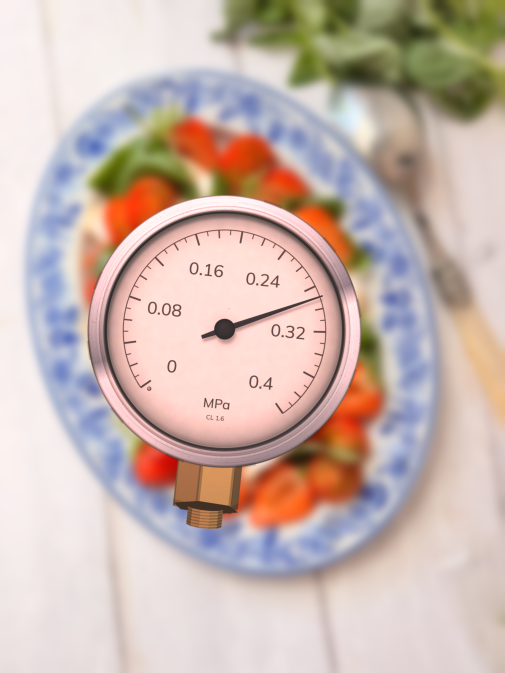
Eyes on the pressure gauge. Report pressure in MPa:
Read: 0.29 MPa
